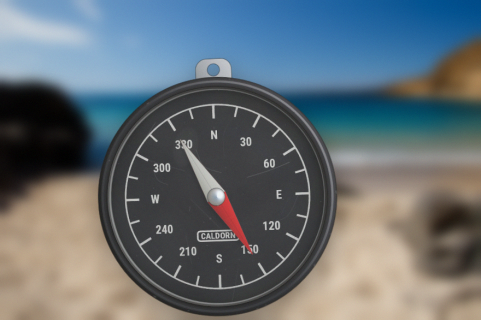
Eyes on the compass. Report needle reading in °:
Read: 150 °
